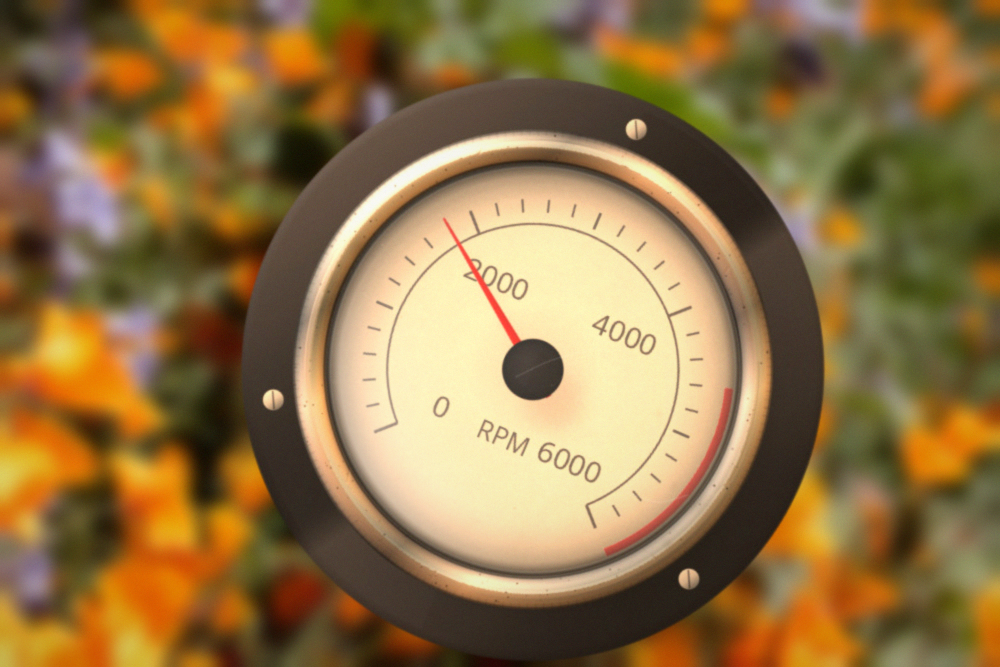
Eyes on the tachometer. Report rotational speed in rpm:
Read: 1800 rpm
